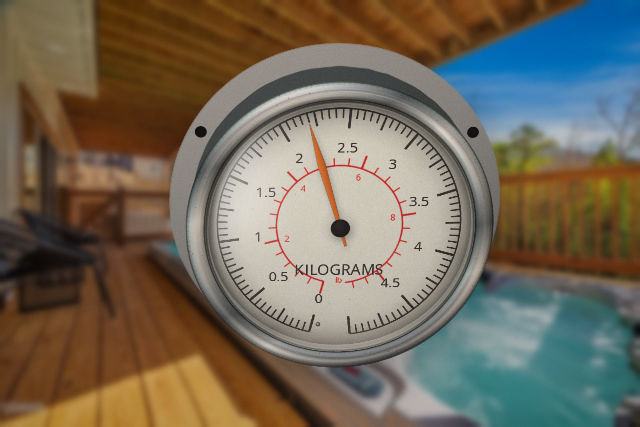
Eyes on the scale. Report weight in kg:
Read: 2.2 kg
